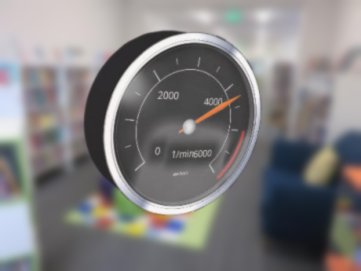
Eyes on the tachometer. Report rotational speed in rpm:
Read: 4250 rpm
